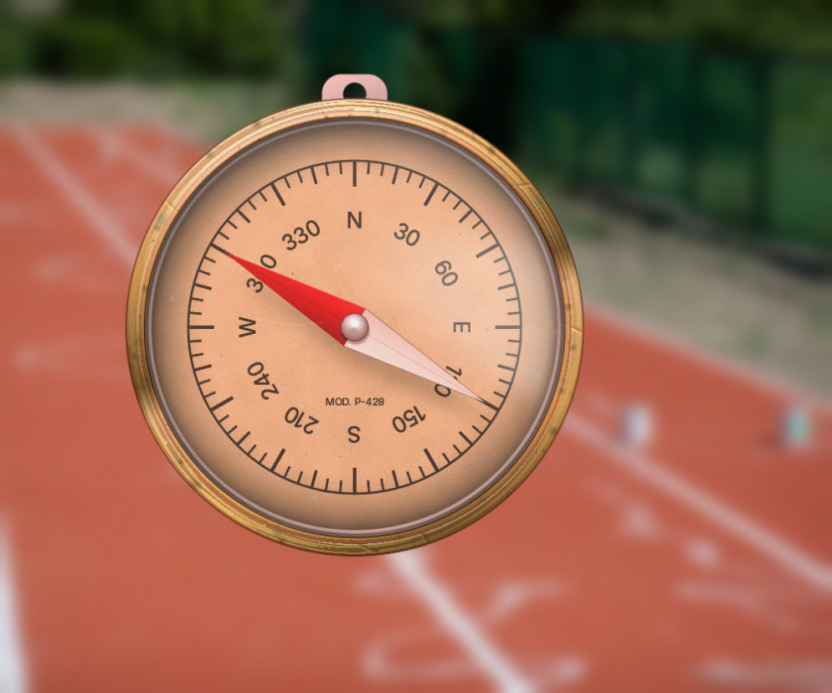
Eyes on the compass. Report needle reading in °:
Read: 300 °
